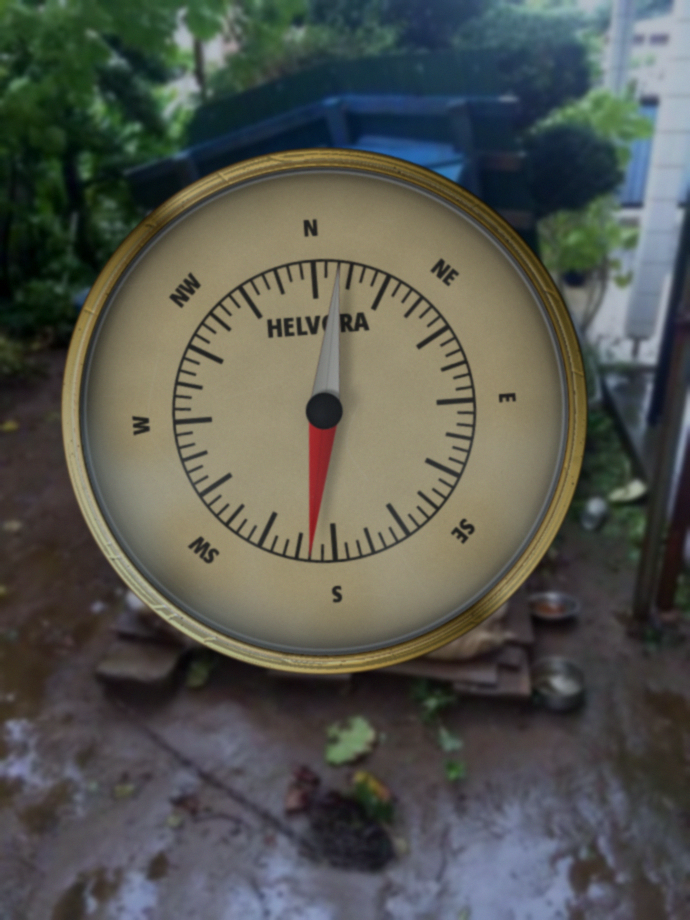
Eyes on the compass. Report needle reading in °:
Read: 190 °
